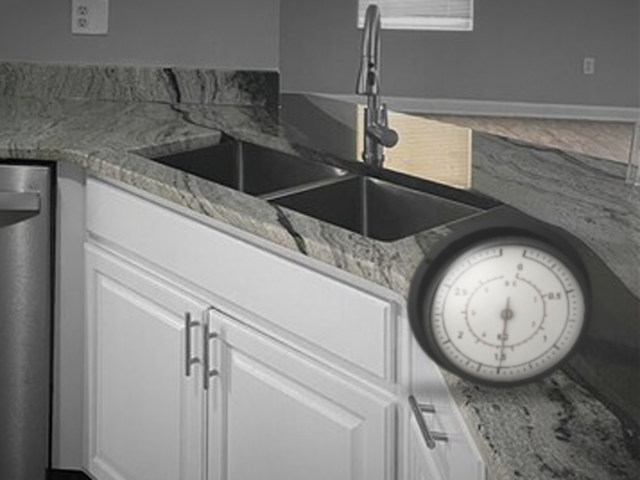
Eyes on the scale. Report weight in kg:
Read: 1.5 kg
